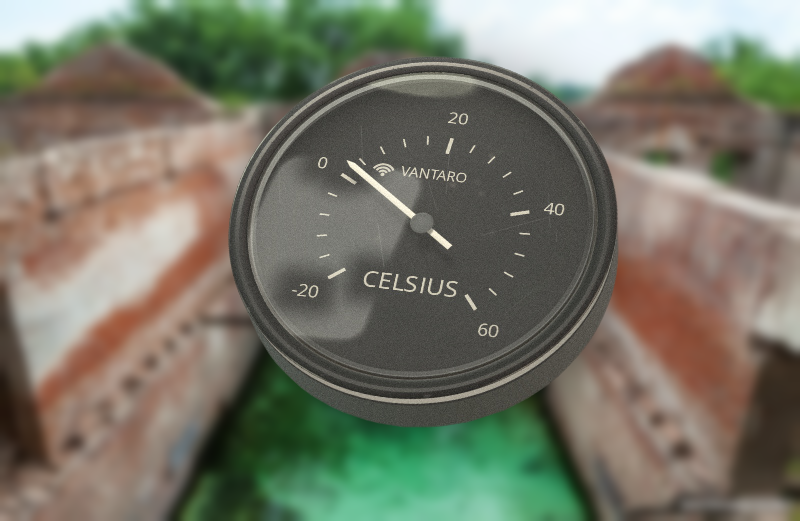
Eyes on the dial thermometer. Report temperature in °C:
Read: 2 °C
